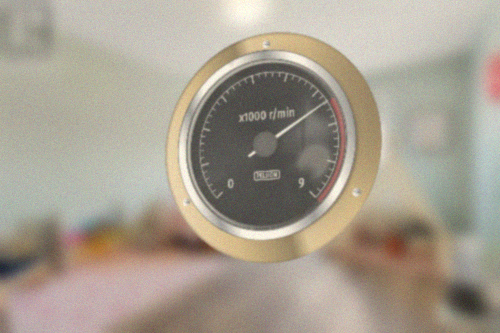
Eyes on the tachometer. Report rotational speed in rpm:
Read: 6400 rpm
